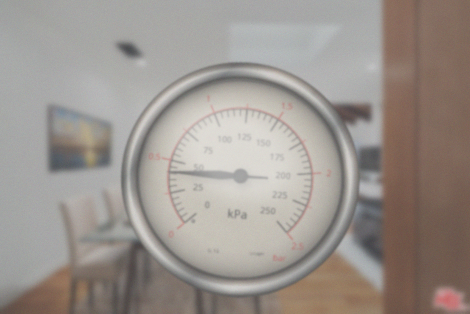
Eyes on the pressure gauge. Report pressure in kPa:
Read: 40 kPa
